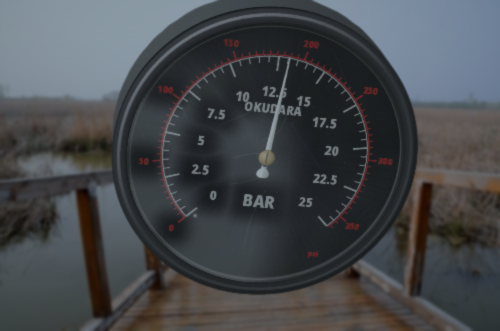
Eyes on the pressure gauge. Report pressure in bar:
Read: 13 bar
